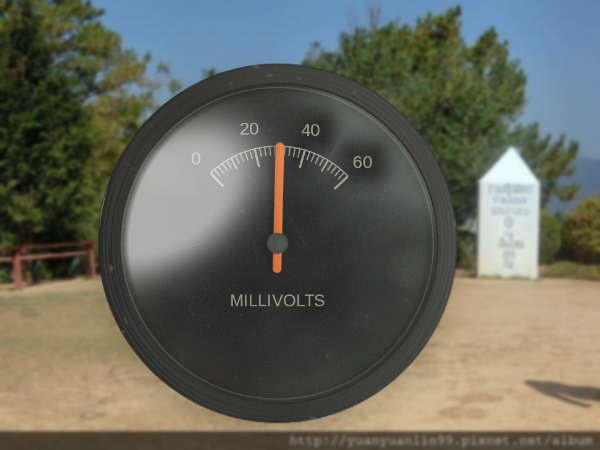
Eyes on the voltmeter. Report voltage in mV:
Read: 30 mV
